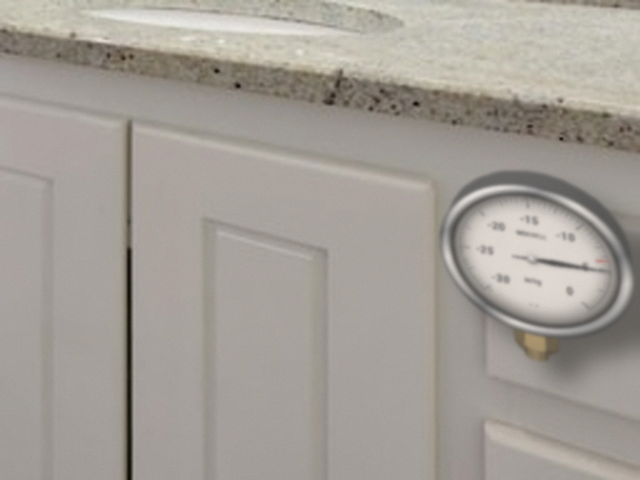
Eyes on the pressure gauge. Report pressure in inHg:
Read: -5 inHg
